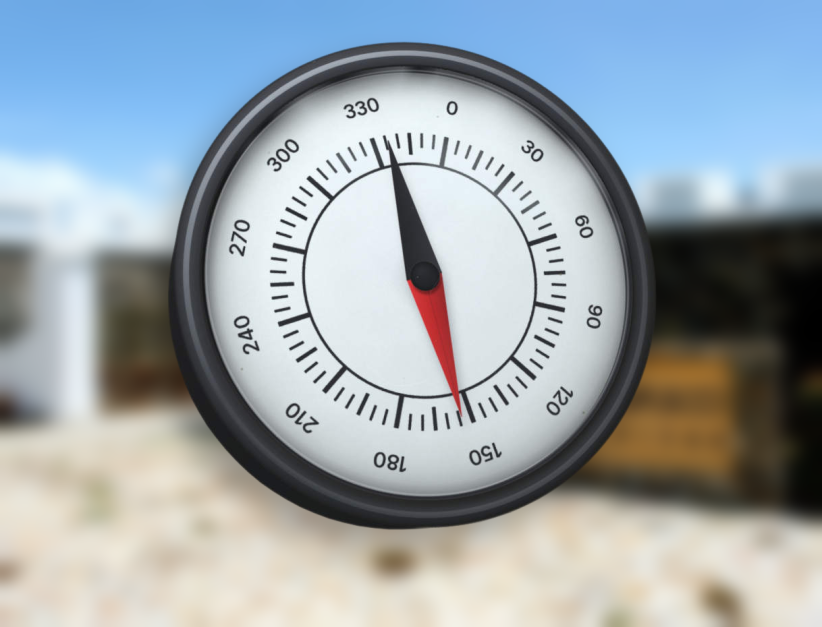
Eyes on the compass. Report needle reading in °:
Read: 155 °
